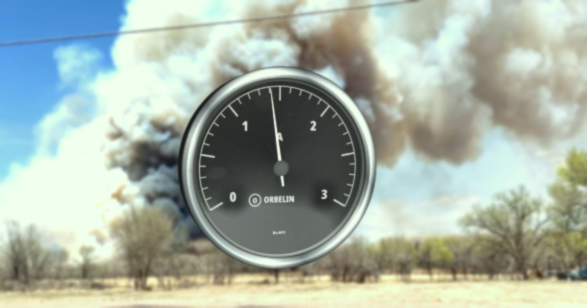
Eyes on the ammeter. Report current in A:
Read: 1.4 A
